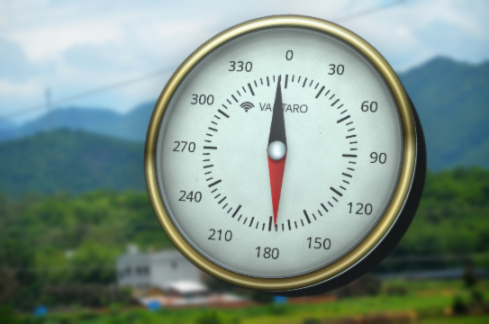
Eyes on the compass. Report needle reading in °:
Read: 175 °
